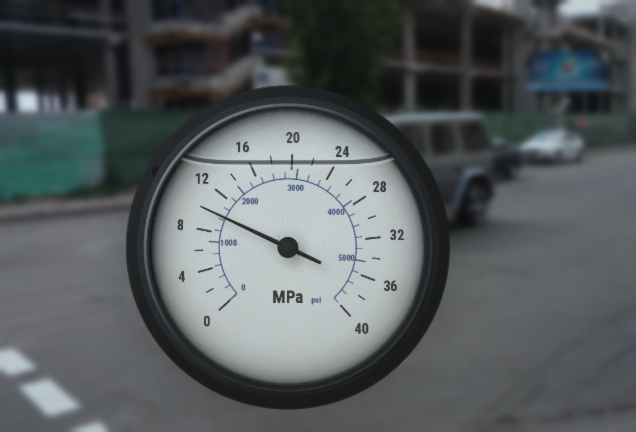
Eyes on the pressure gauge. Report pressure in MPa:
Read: 10 MPa
